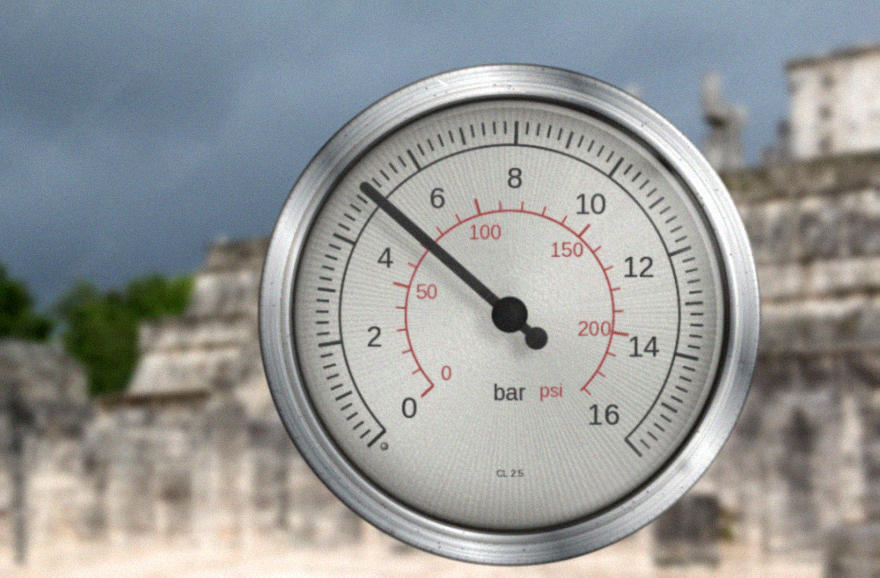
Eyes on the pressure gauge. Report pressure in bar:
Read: 5 bar
